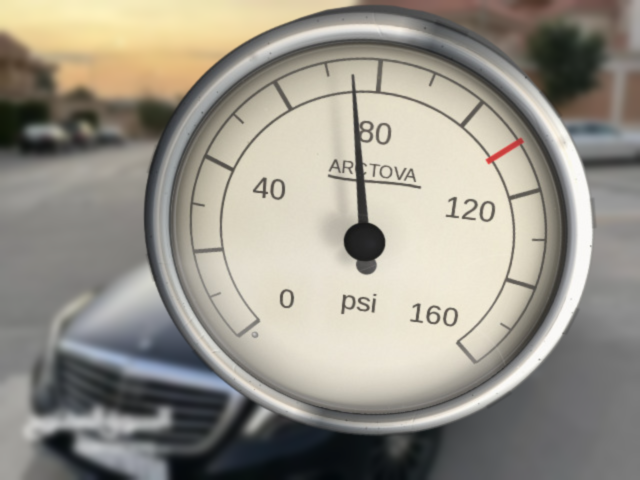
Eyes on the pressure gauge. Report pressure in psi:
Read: 75 psi
